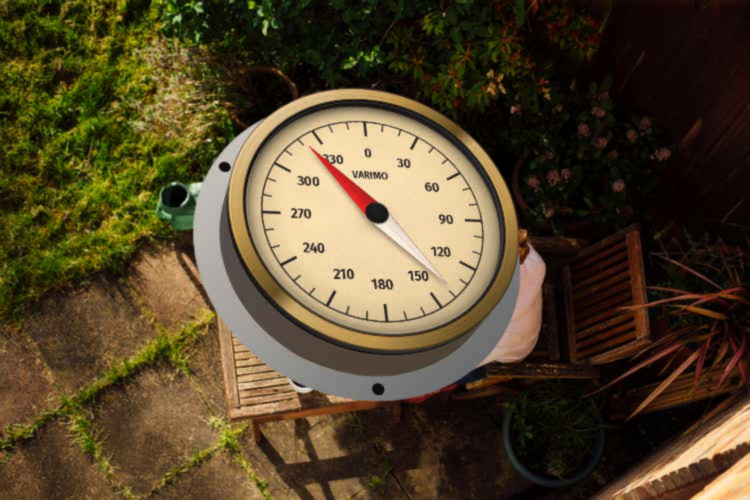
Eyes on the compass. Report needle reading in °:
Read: 320 °
